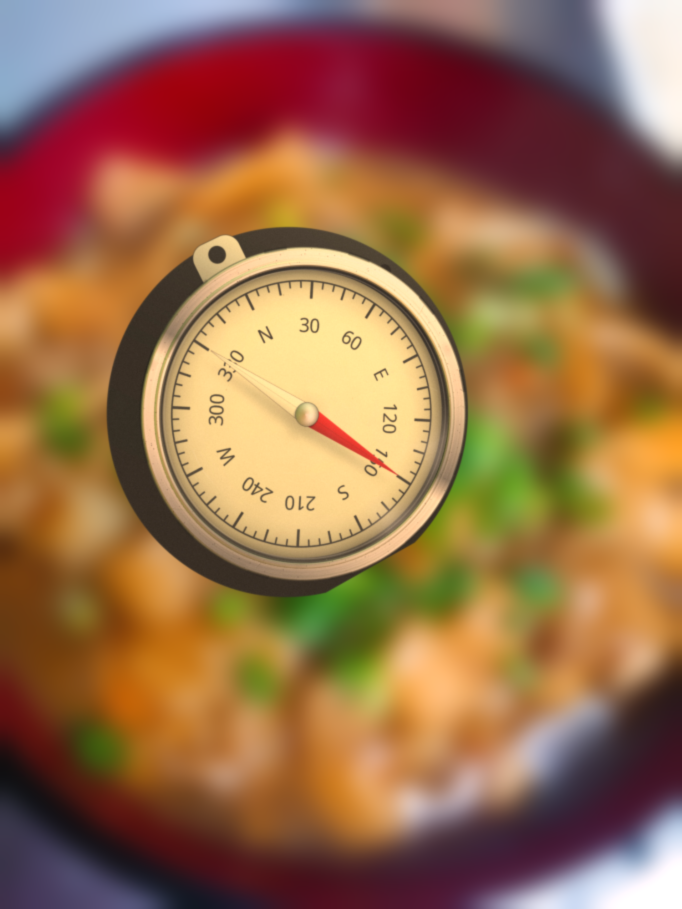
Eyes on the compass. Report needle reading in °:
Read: 150 °
